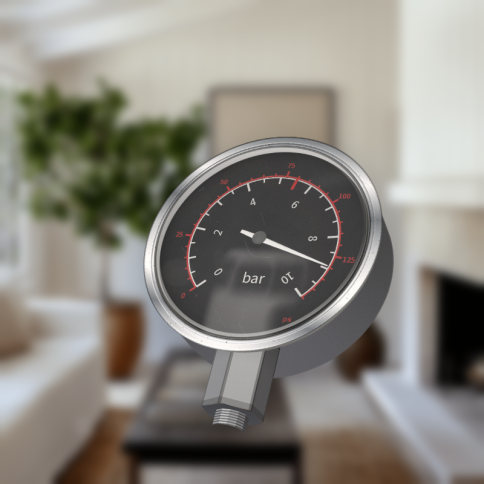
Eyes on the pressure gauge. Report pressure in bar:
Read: 9 bar
